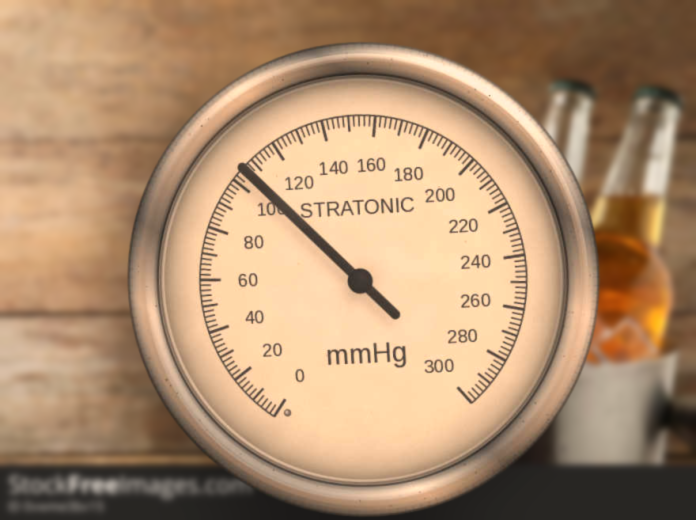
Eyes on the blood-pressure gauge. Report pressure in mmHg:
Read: 106 mmHg
